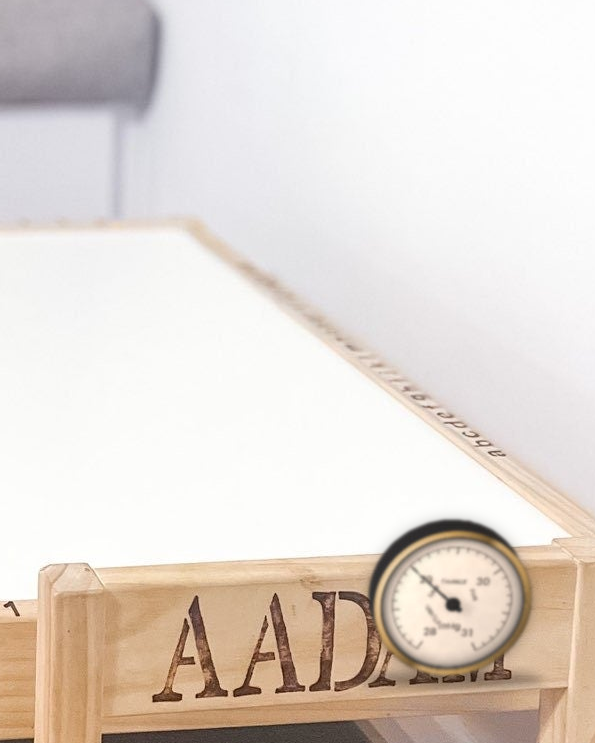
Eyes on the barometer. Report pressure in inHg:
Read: 29 inHg
